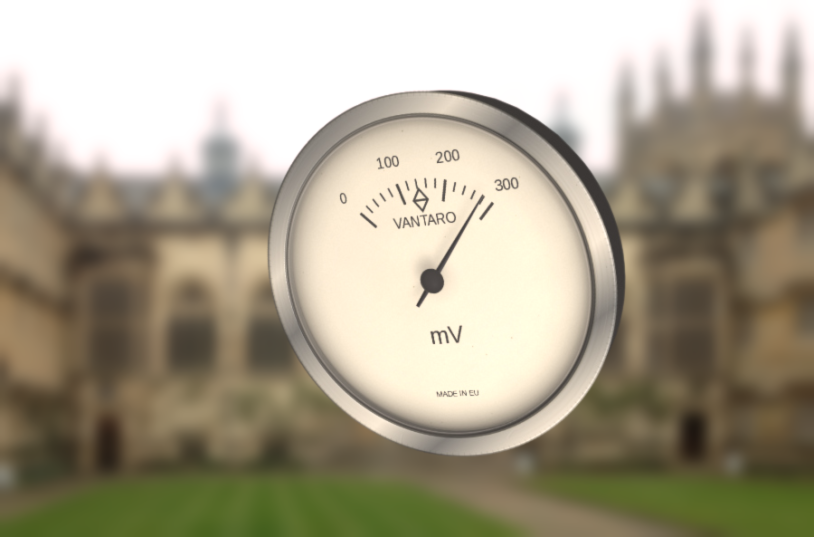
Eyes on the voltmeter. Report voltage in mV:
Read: 280 mV
